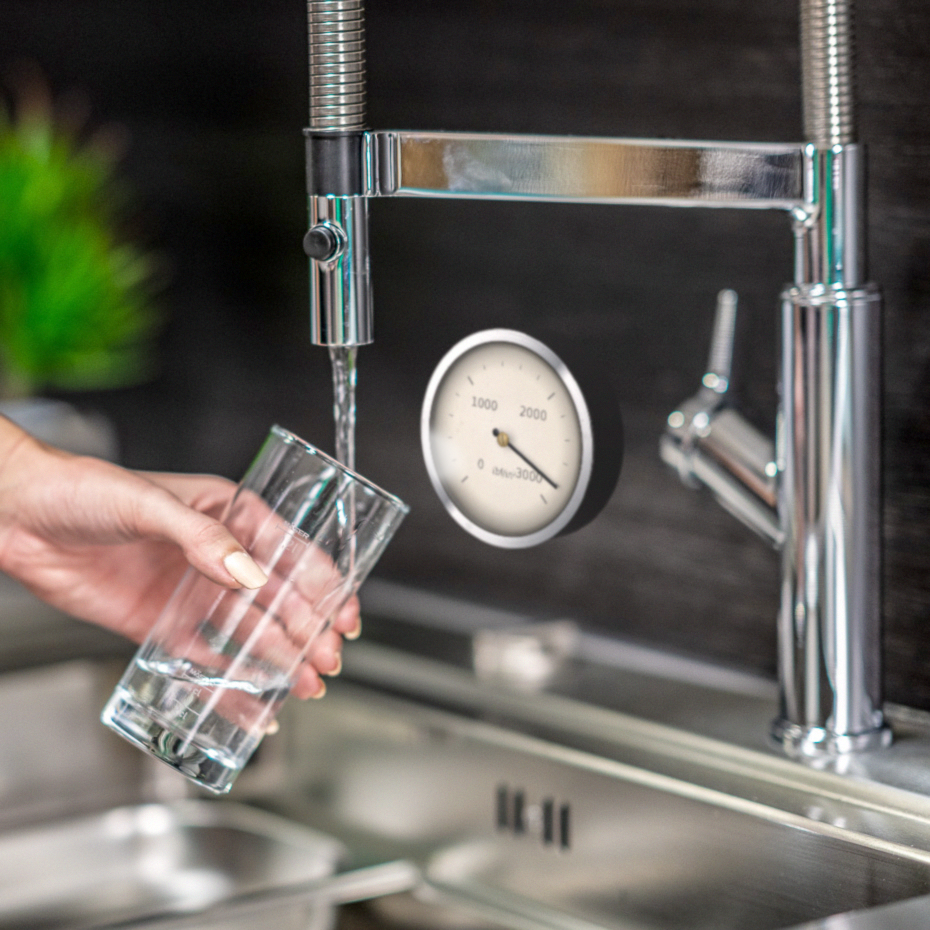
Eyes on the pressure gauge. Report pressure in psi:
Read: 2800 psi
